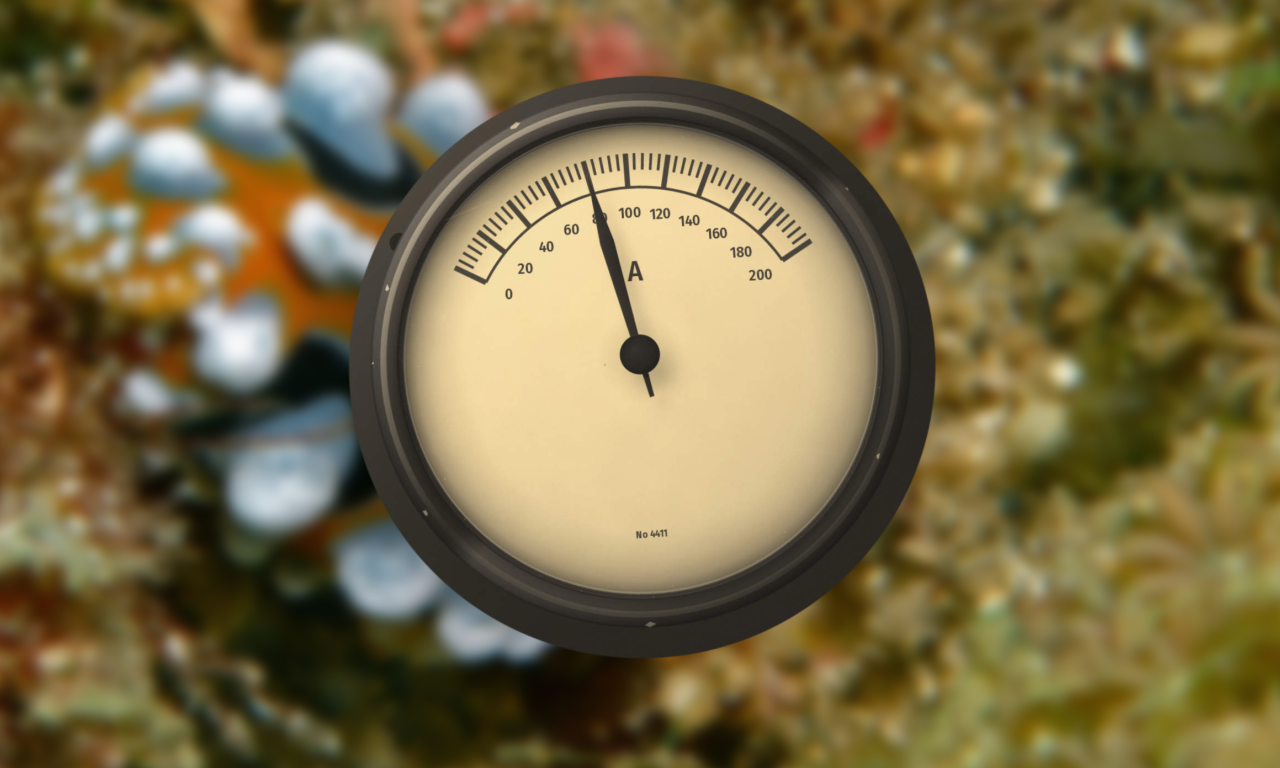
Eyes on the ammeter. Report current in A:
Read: 80 A
